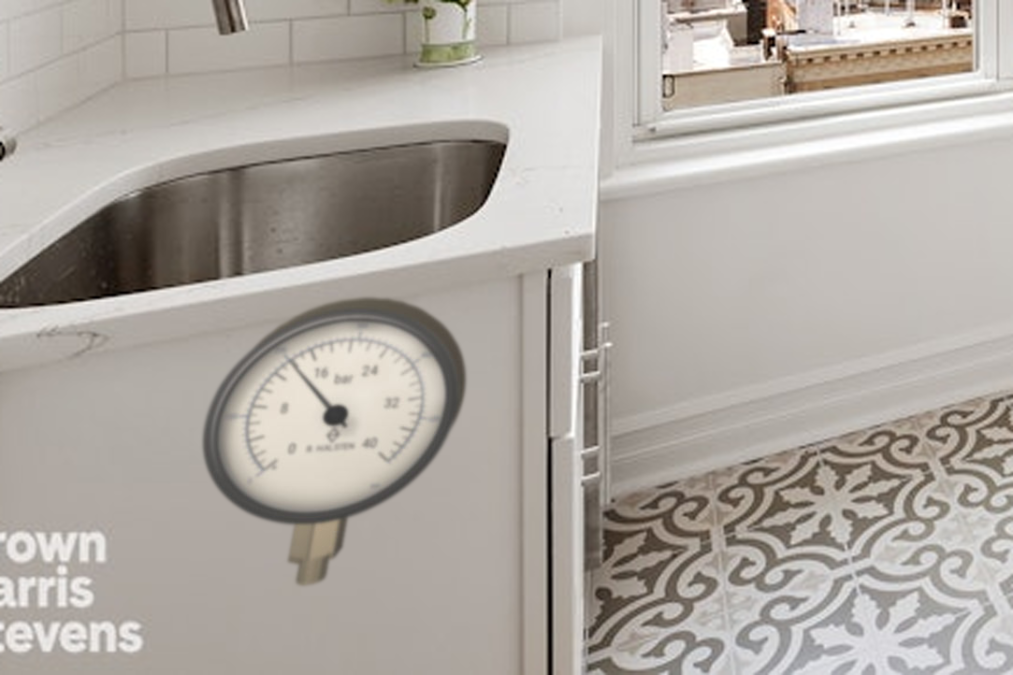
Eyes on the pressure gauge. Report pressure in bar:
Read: 14 bar
